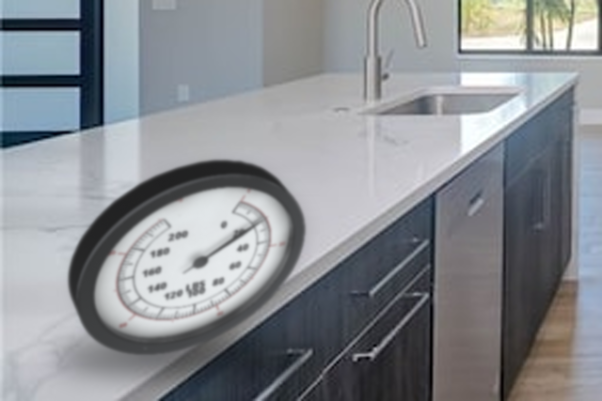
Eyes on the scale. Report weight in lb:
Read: 20 lb
